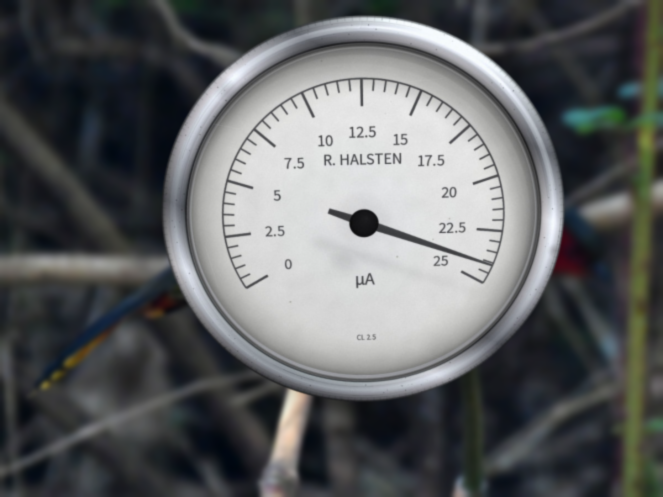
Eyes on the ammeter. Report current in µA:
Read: 24 µA
